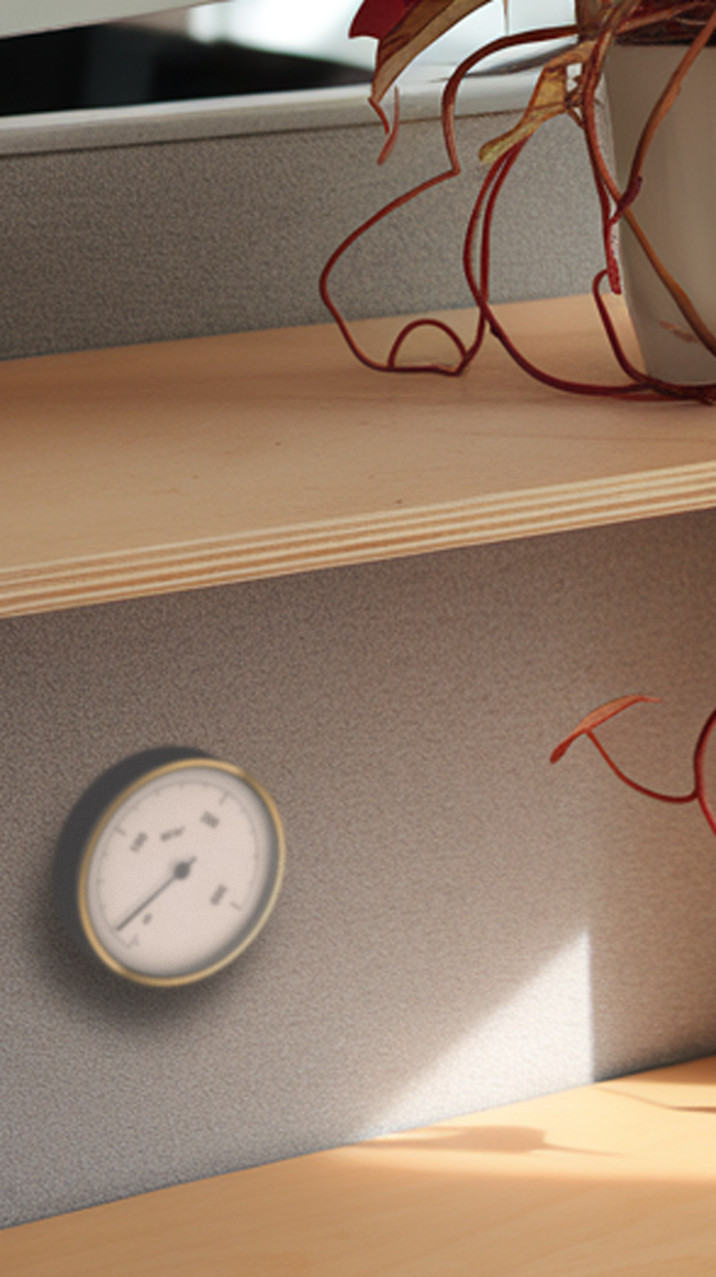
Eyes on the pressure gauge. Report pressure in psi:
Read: 20 psi
